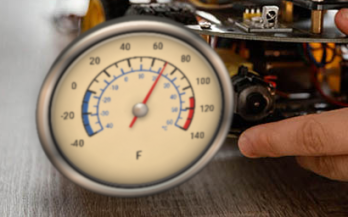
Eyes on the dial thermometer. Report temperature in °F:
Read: 70 °F
